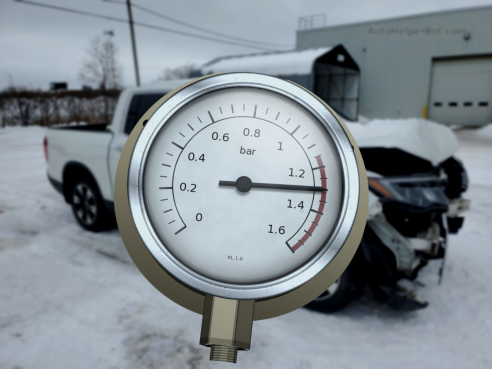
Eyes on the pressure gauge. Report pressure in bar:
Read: 1.3 bar
